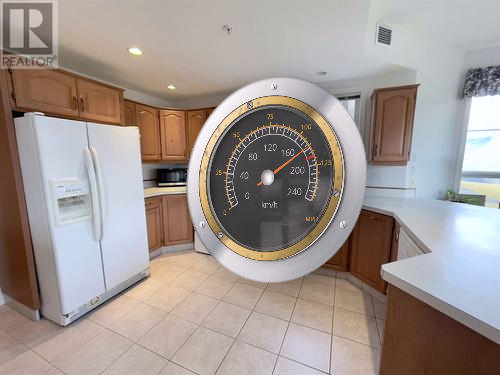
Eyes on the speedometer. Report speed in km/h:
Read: 180 km/h
